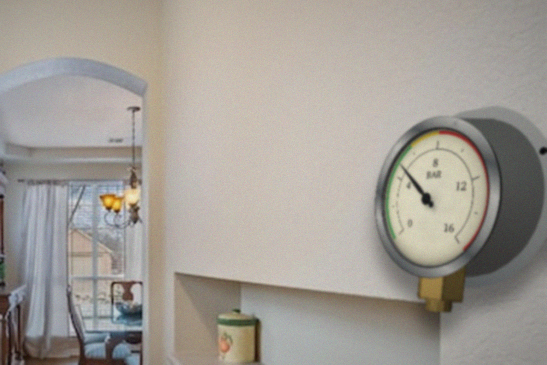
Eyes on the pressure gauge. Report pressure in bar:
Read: 5 bar
